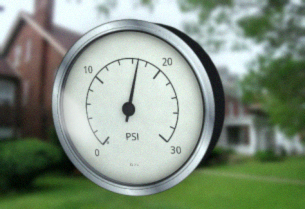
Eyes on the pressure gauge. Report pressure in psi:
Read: 17 psi
